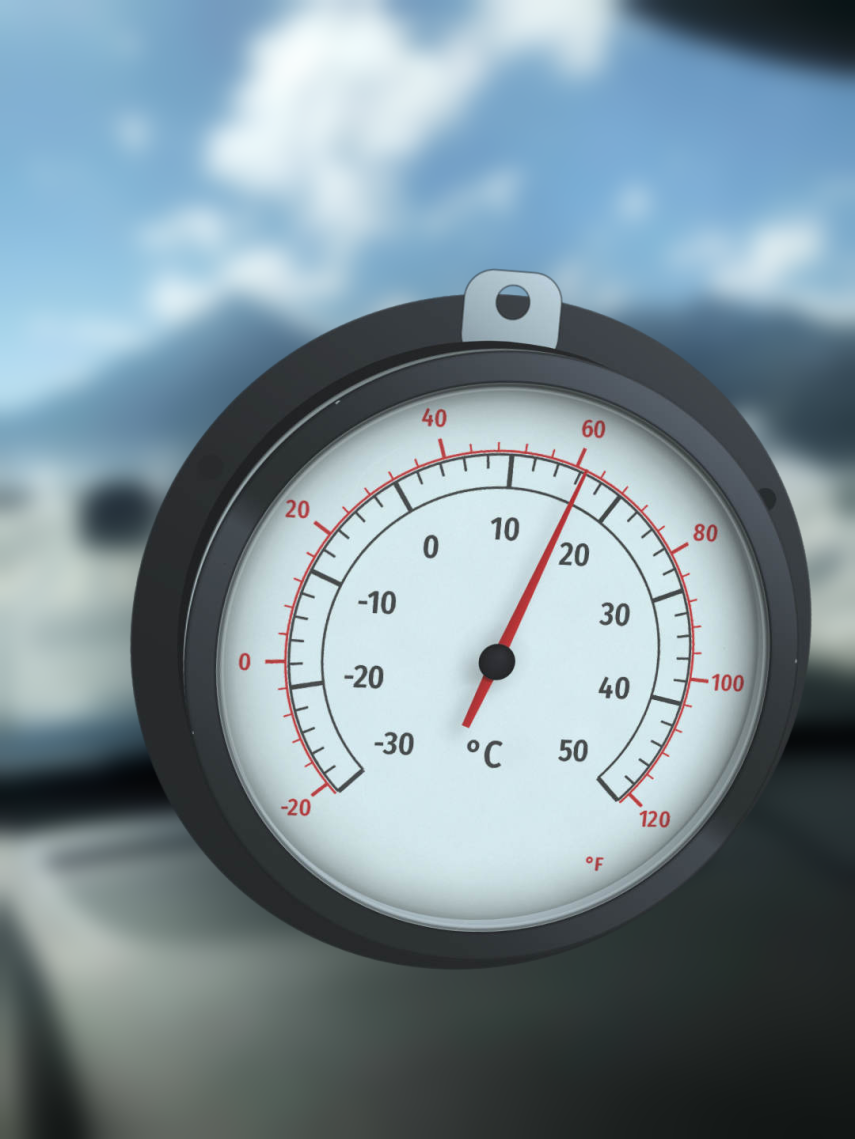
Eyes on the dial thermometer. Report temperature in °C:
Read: 16 °C
